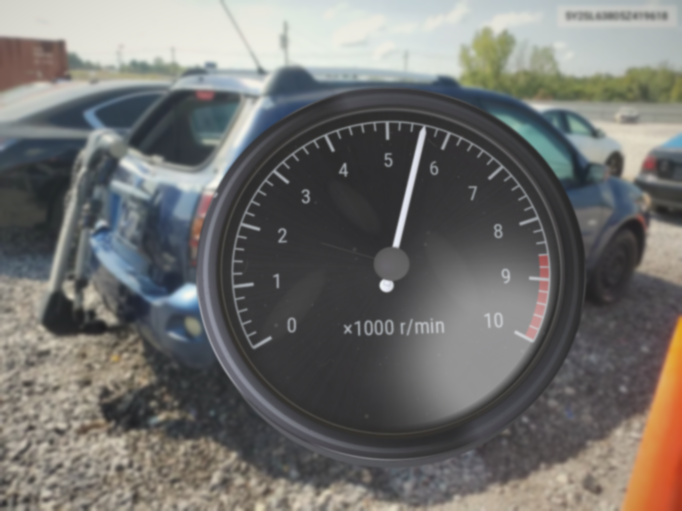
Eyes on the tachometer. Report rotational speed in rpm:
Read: 5600 rpm
